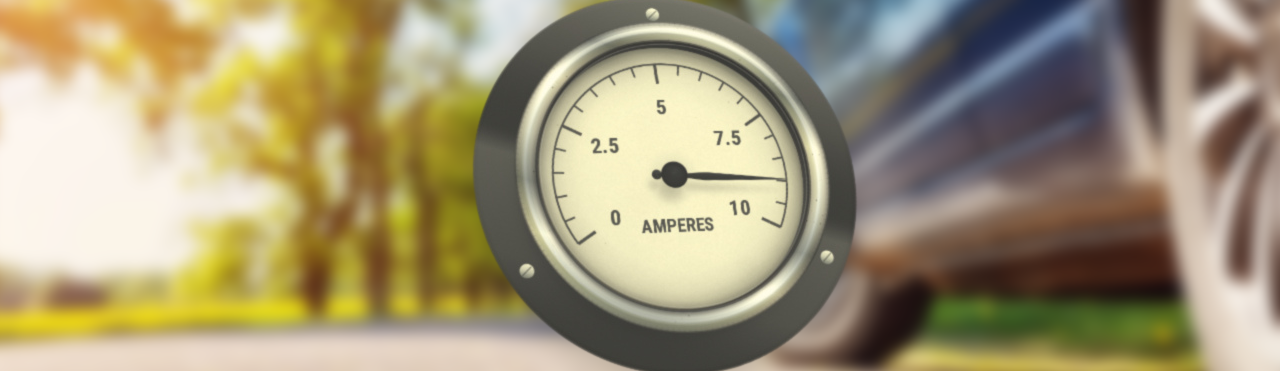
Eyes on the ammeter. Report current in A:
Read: 9 A
